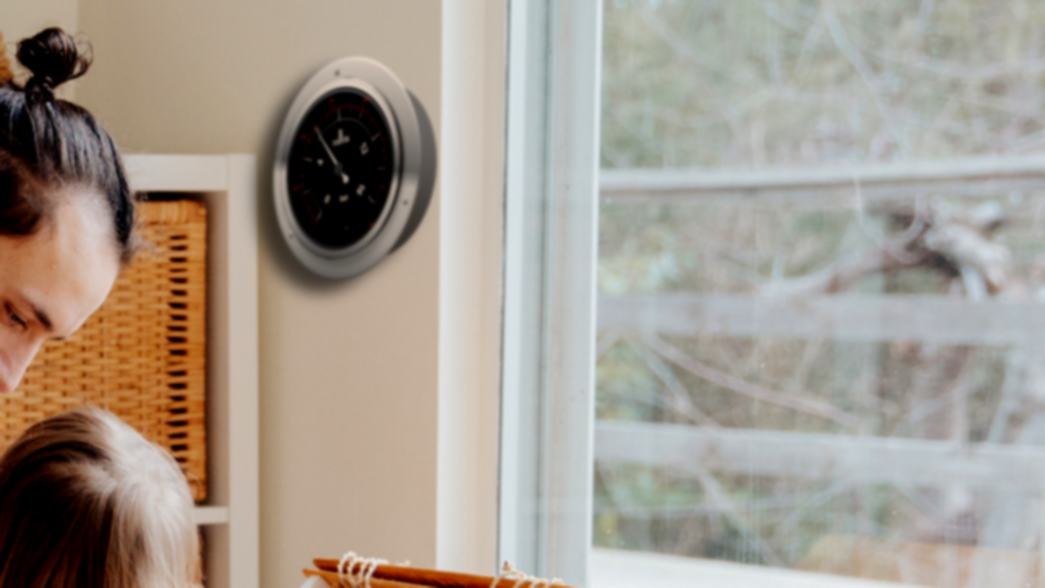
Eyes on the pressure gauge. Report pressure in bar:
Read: 6 bar
